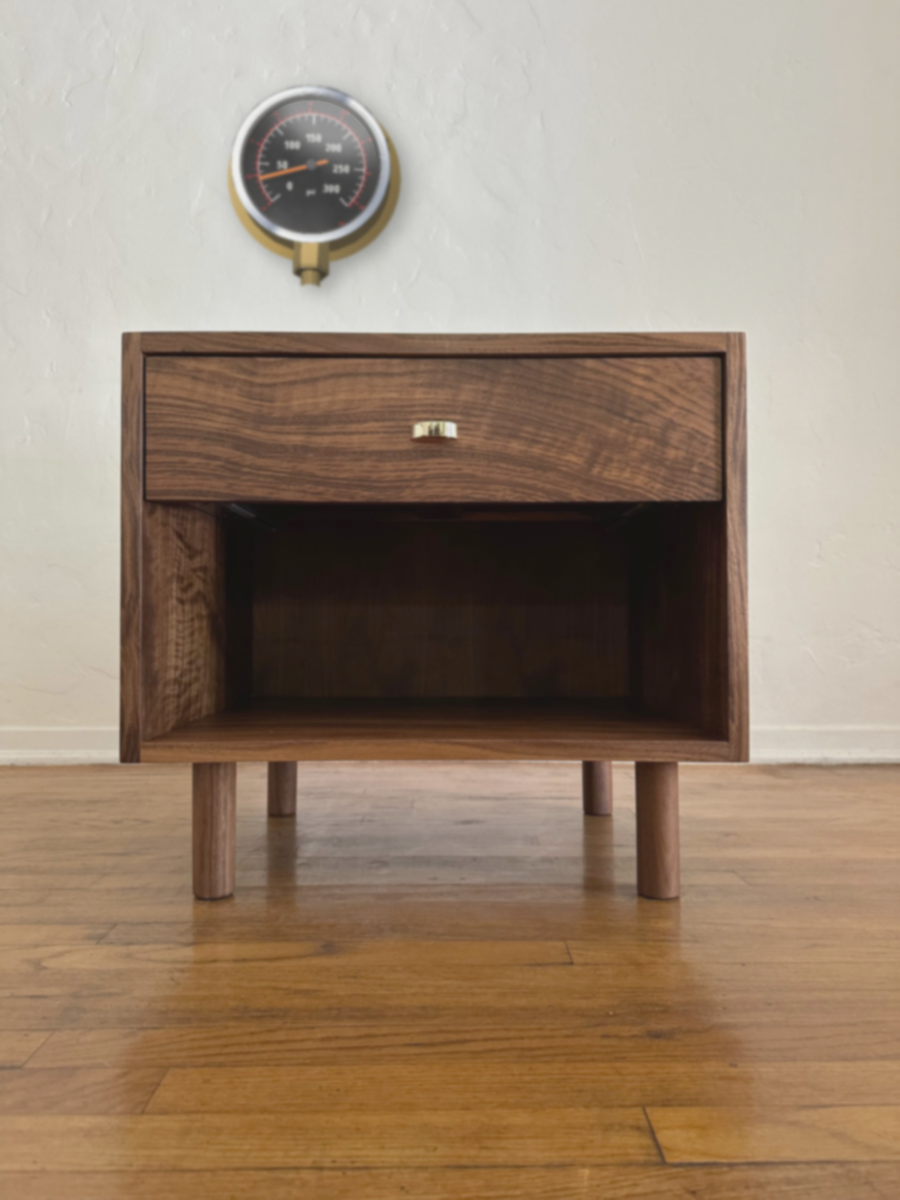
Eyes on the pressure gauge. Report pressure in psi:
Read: 30 psi
